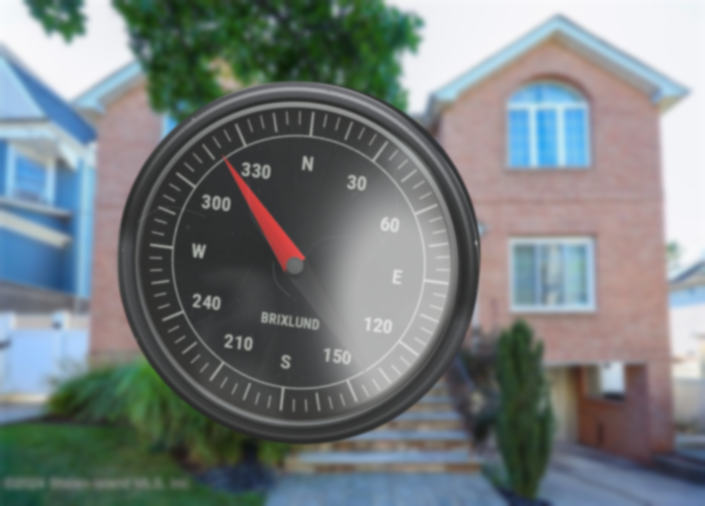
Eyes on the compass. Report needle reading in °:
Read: 320 °
